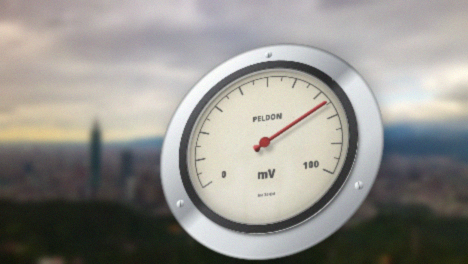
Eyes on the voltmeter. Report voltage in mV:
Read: 75 mV
